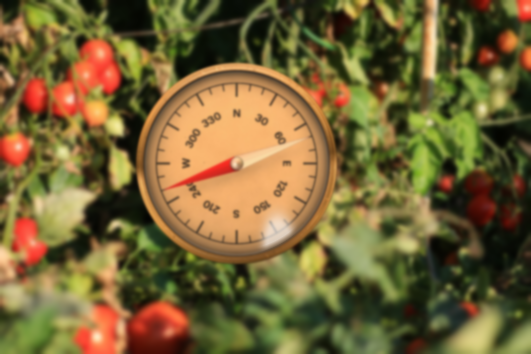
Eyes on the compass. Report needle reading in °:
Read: 250 °
